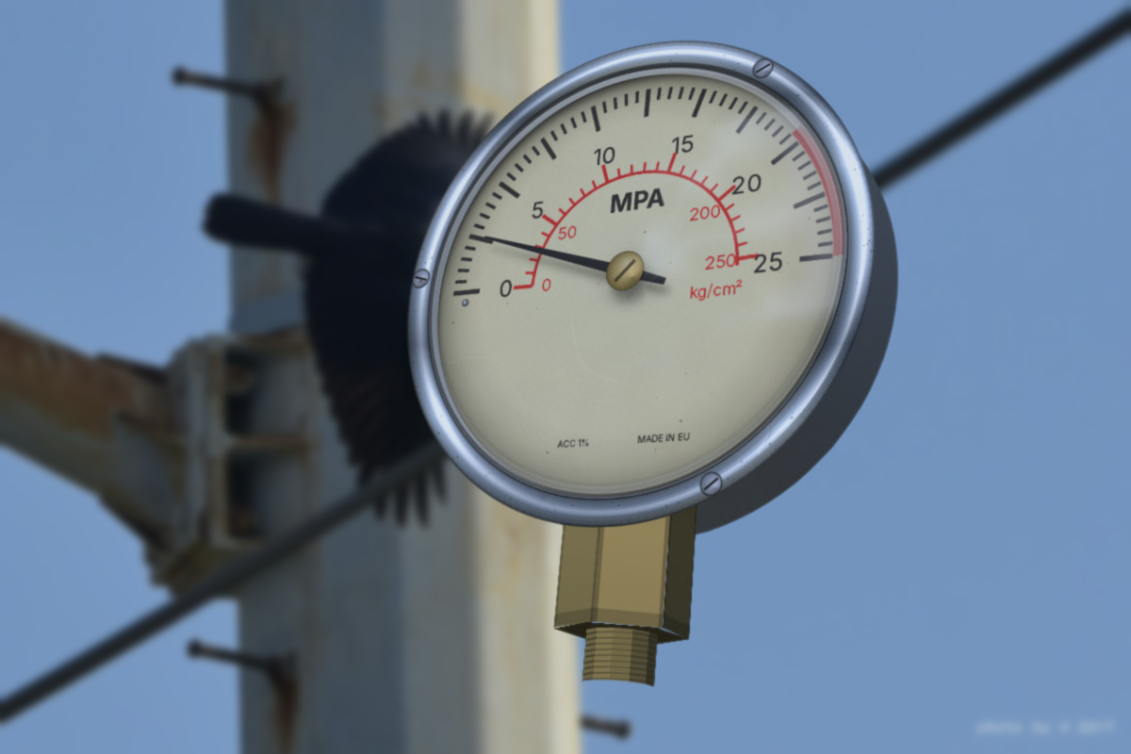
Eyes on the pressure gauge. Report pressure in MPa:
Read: 2.5 MPa
